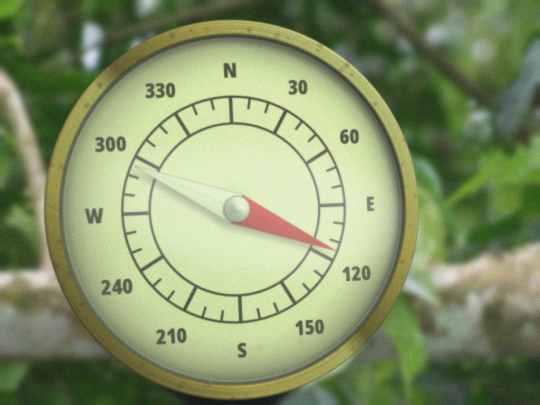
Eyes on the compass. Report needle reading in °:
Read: 115 °
